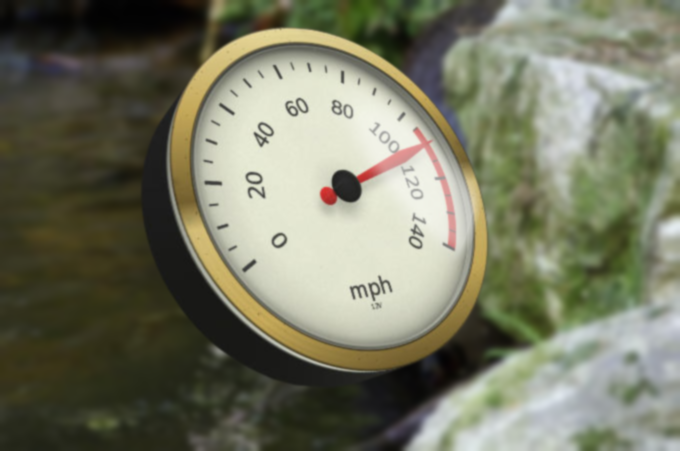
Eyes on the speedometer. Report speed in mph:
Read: 110 mph
